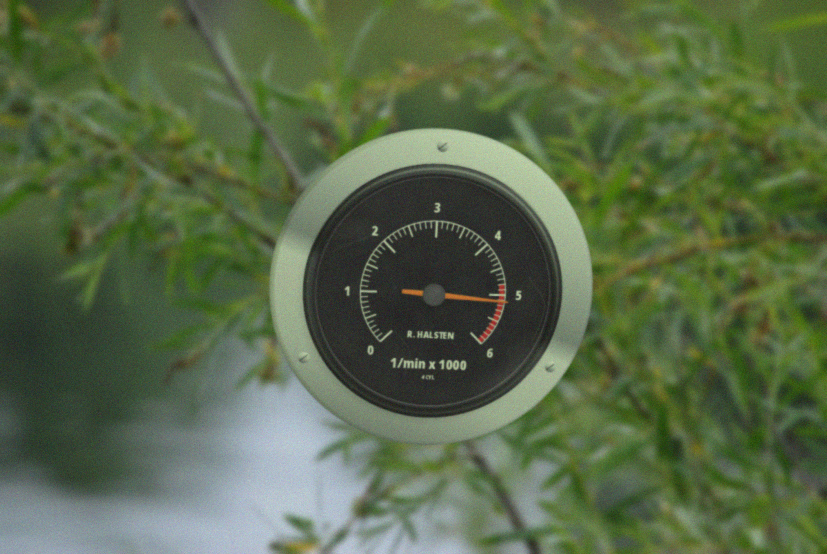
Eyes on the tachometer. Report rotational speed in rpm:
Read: 5100 rpm
